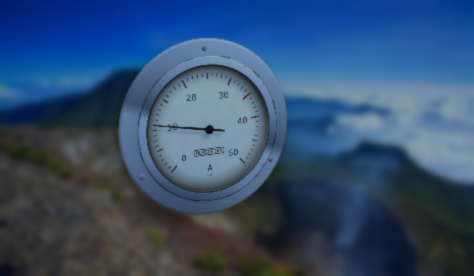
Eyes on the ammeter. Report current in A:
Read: 10 A
